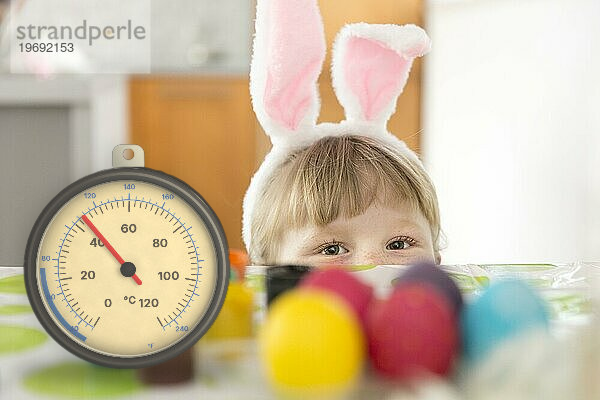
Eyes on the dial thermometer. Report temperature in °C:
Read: 44 °C
